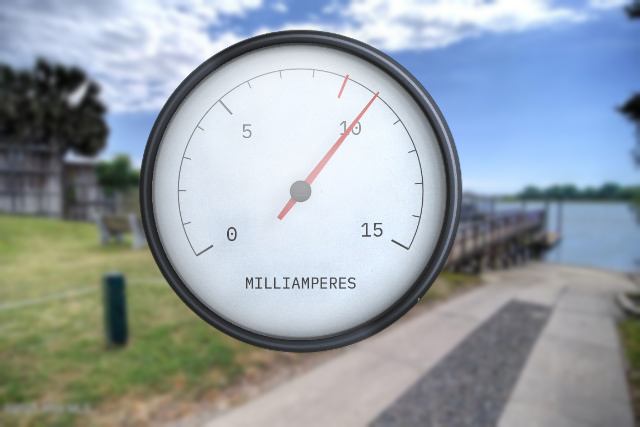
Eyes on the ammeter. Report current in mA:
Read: 10 mA
